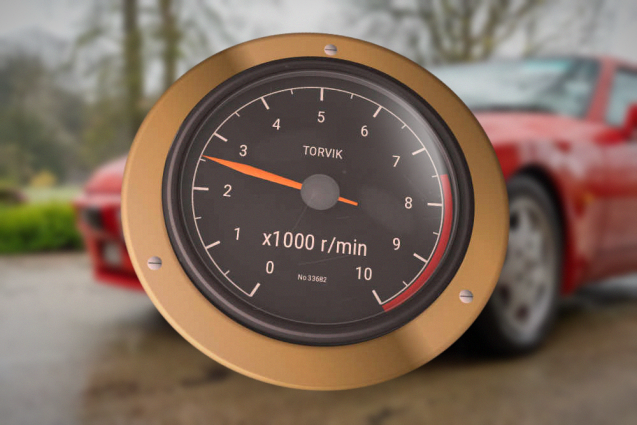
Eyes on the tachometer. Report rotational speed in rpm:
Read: 2500 rpm
